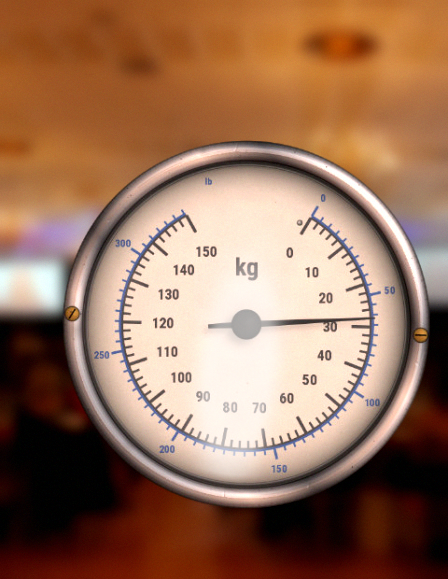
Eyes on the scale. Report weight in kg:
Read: 28 kg
